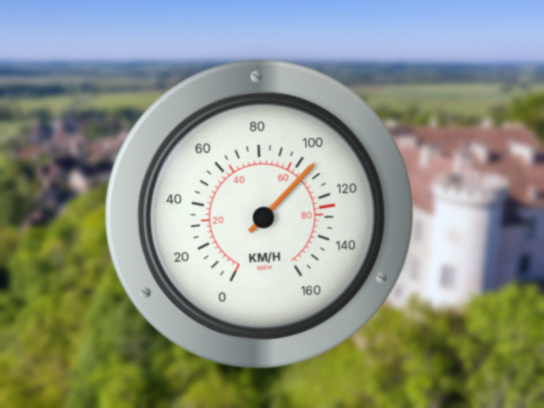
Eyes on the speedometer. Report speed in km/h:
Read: 105 km/h
